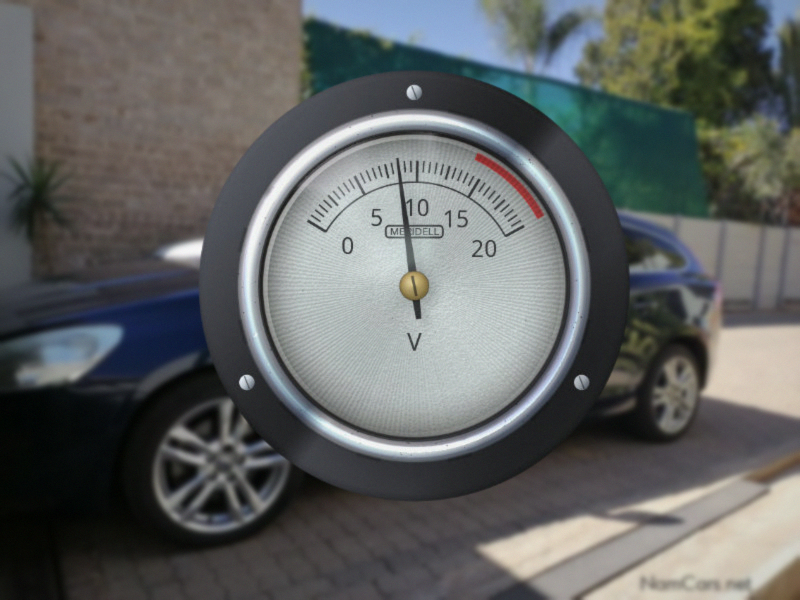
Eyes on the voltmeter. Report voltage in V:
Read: 8.5 V
